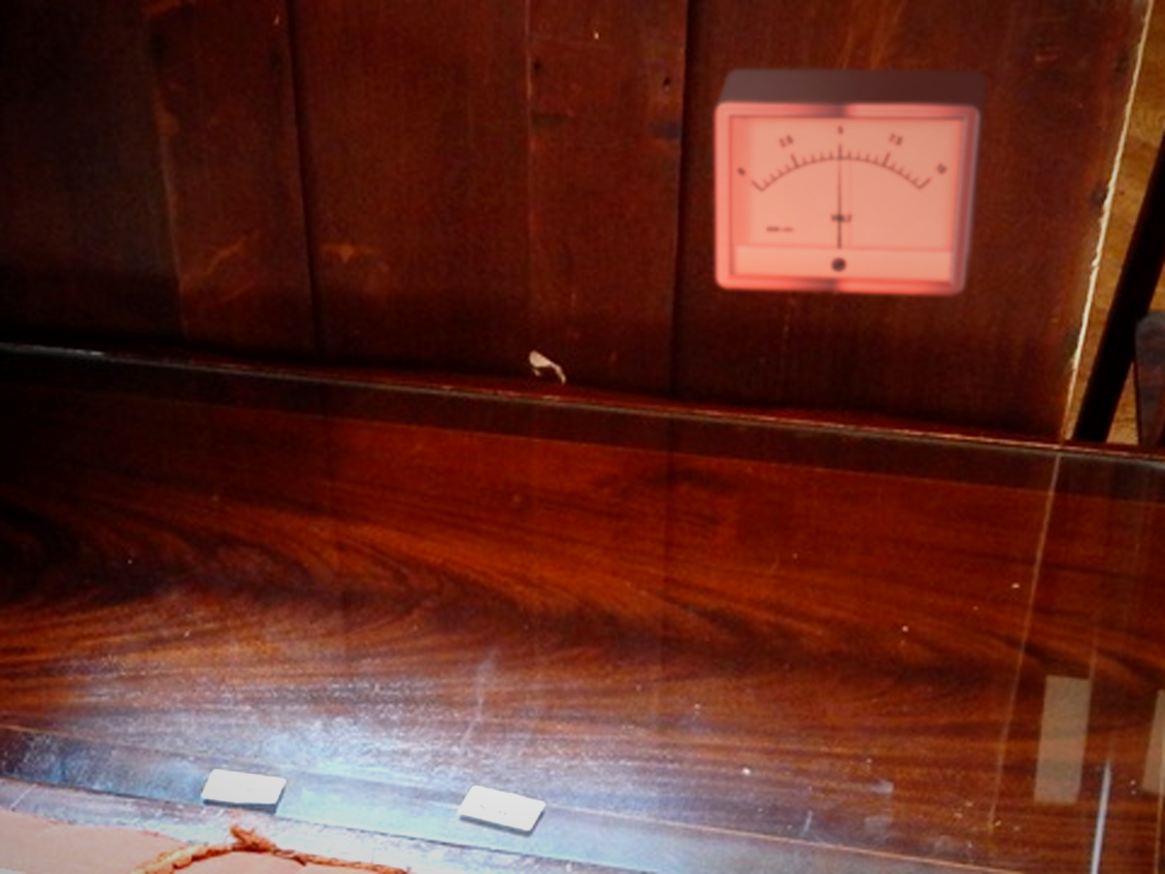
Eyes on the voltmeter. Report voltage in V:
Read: 5 V
